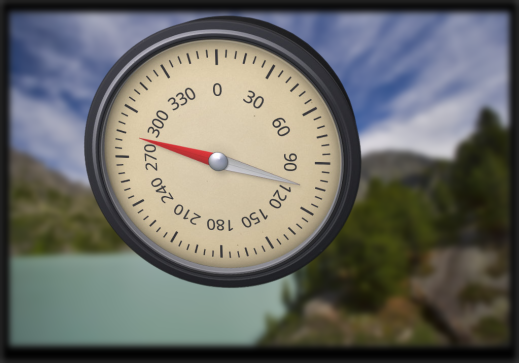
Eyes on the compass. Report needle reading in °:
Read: 285 °
